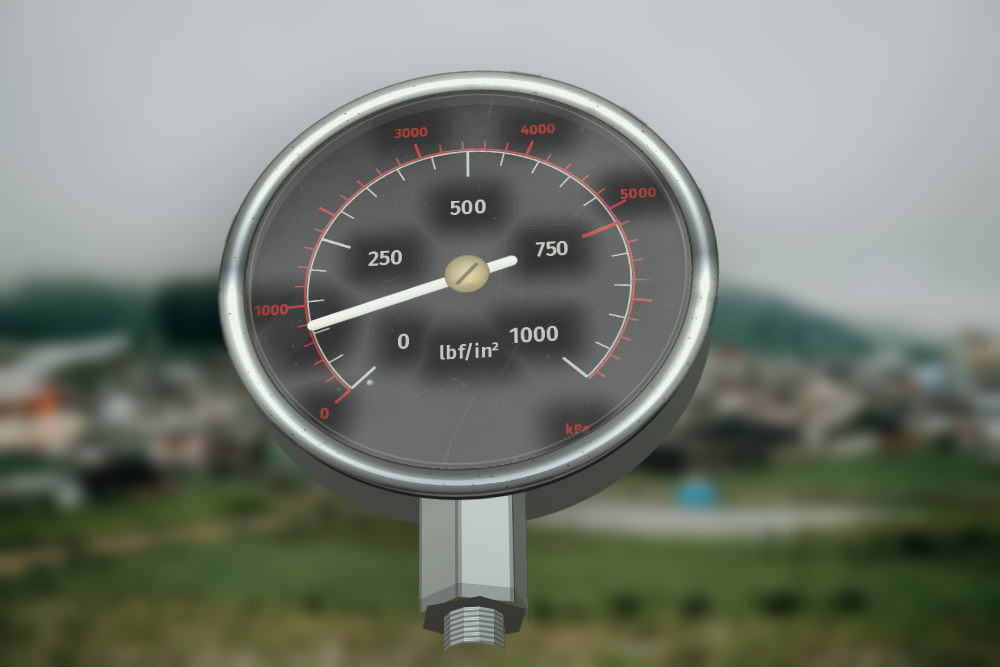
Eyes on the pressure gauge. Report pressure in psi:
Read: 100 psi
